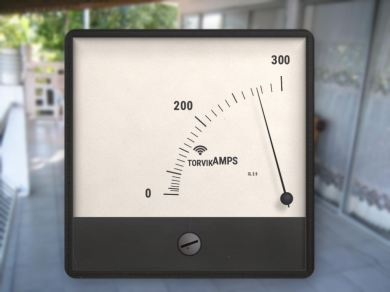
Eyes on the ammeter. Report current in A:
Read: 275 A
